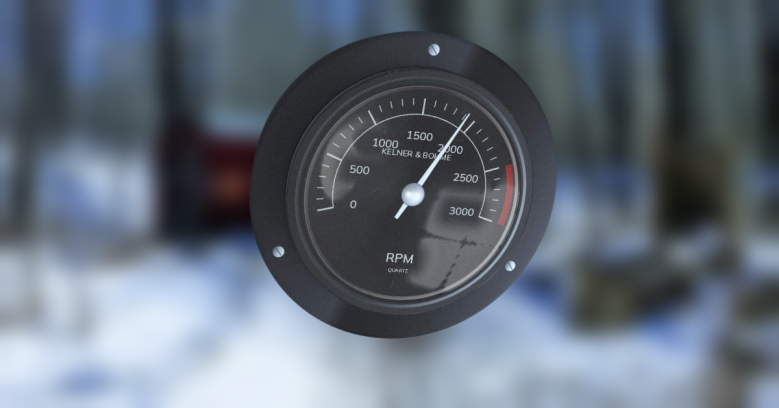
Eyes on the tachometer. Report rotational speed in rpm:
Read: 1900 rpm
